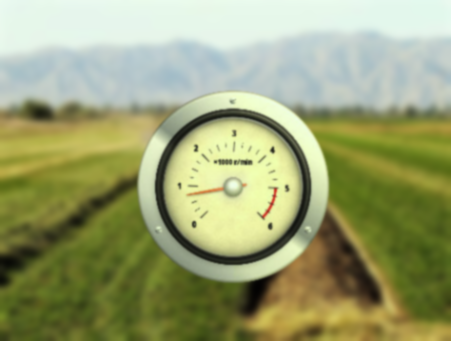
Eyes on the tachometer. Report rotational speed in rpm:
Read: 750 rpm
